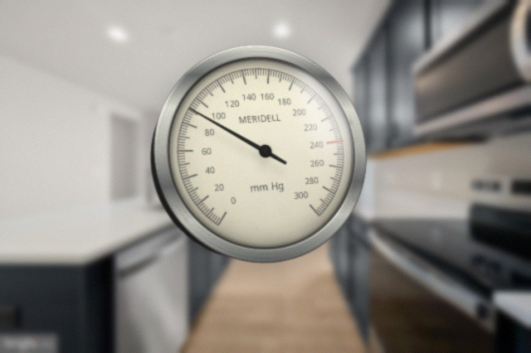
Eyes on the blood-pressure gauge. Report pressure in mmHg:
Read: 90 mmHg
